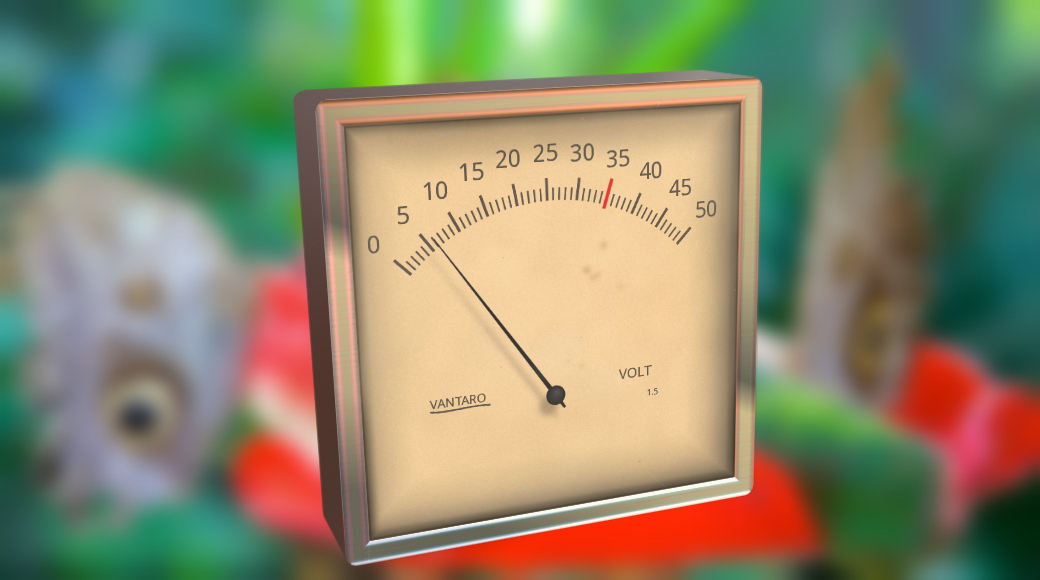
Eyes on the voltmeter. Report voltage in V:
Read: 6 V
